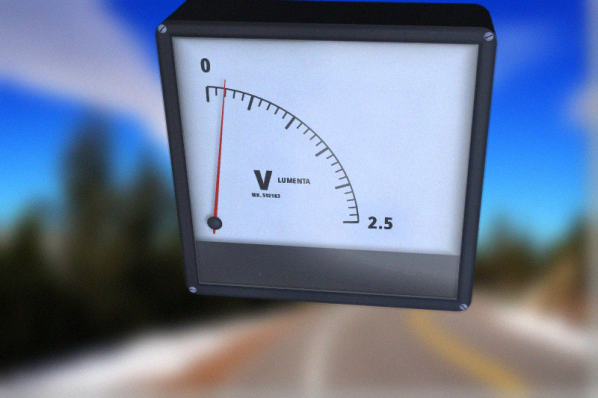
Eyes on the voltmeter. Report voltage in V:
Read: 0.2 V
